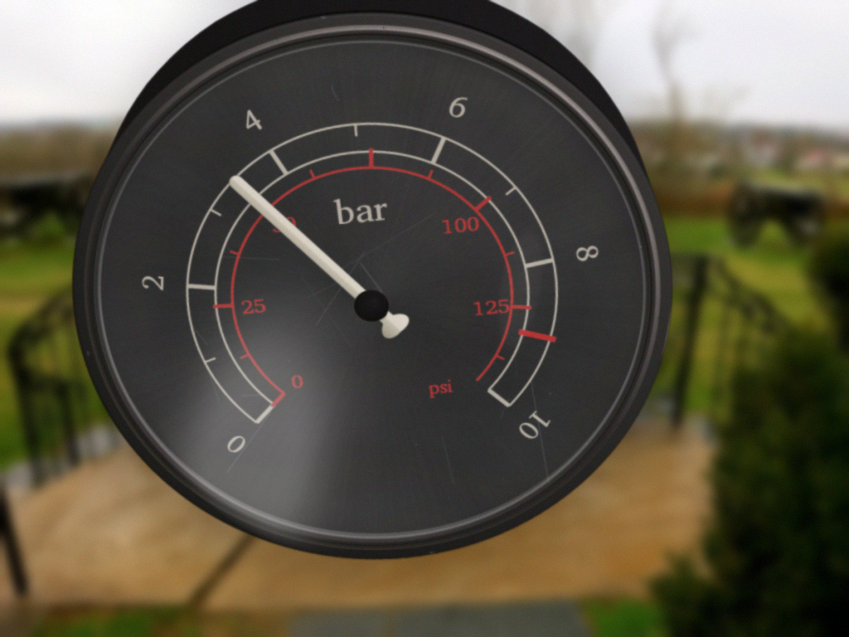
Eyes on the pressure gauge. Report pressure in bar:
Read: 3.5 bar
